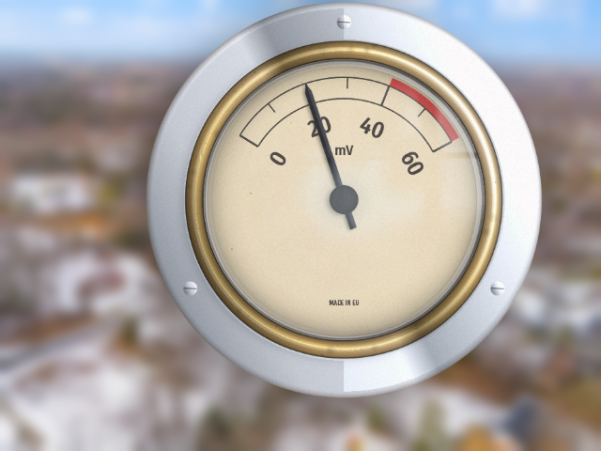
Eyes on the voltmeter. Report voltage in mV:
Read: 20 mV
